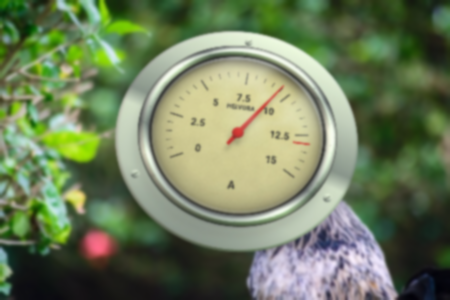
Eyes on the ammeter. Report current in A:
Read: 9.5 A
